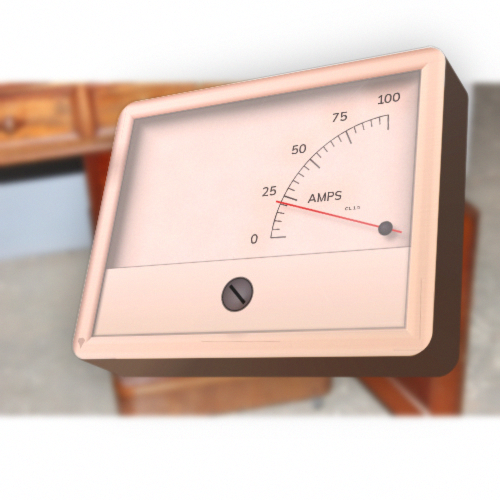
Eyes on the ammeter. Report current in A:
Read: 20 A
